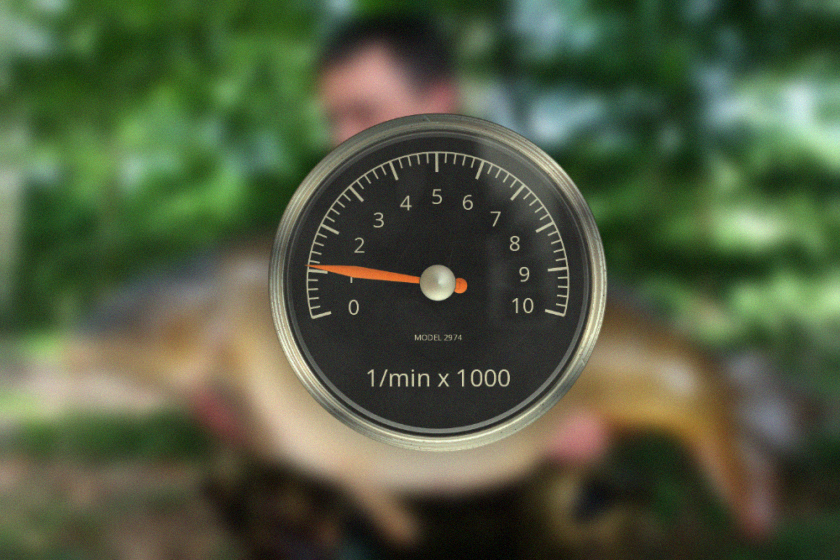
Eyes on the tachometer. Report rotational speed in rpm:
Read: 1100 rpm
